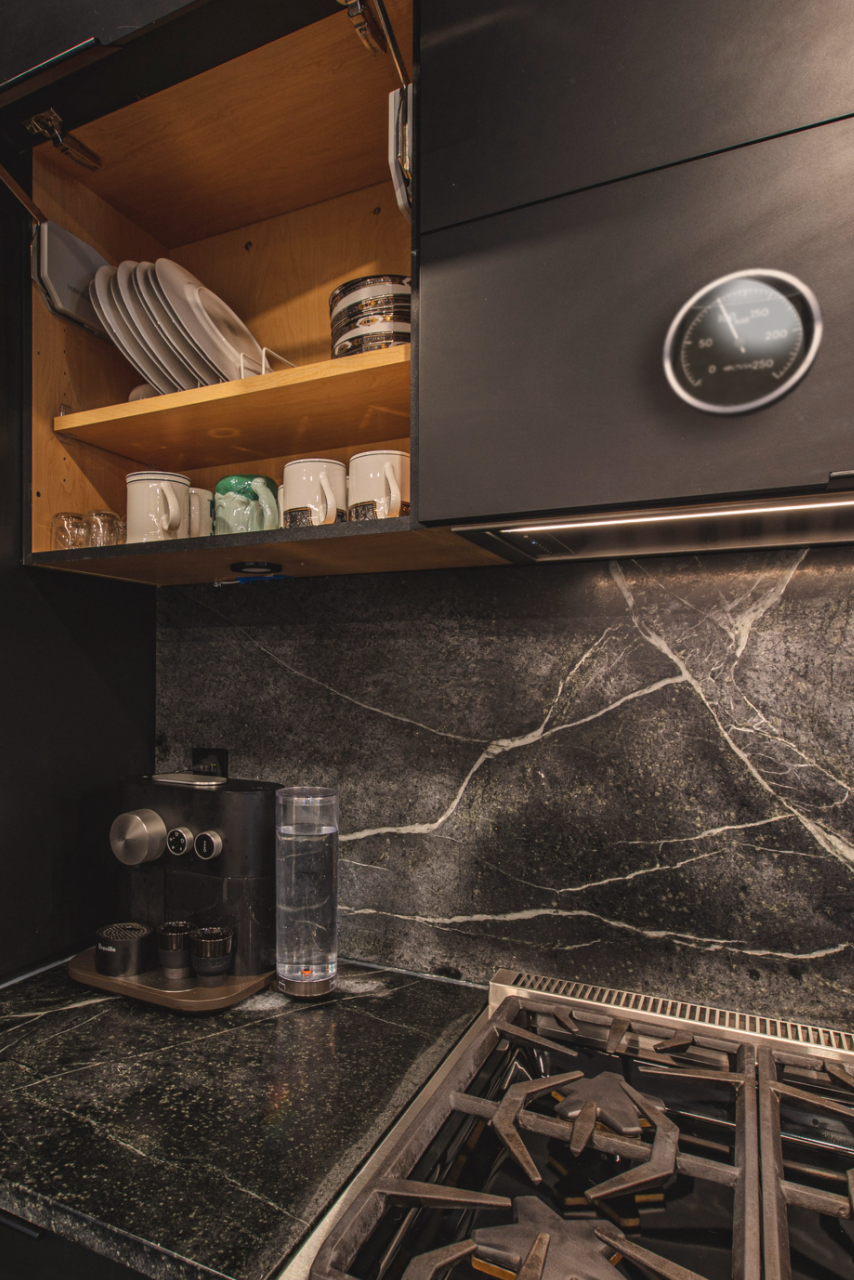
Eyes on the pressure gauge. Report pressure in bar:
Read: 100 bar
